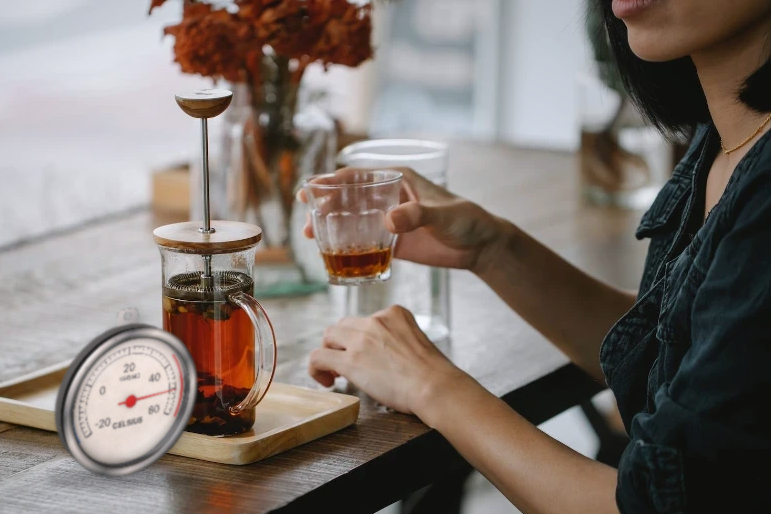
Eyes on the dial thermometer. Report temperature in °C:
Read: 50 °C
